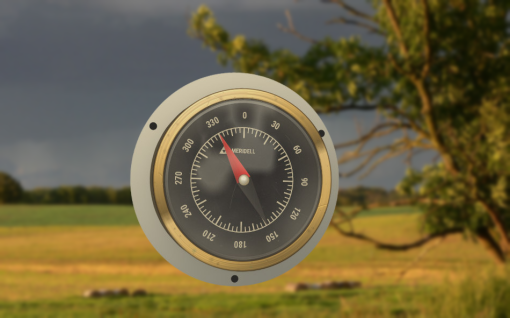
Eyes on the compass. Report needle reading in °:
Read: 330 °
